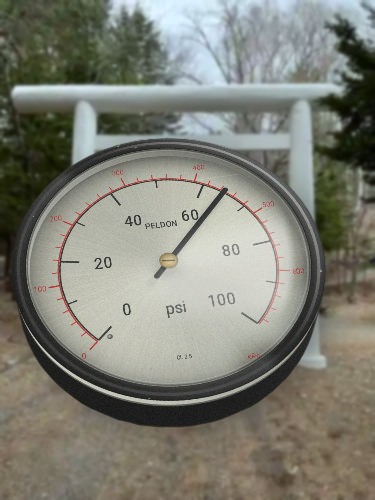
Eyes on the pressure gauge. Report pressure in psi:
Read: 65 psi
